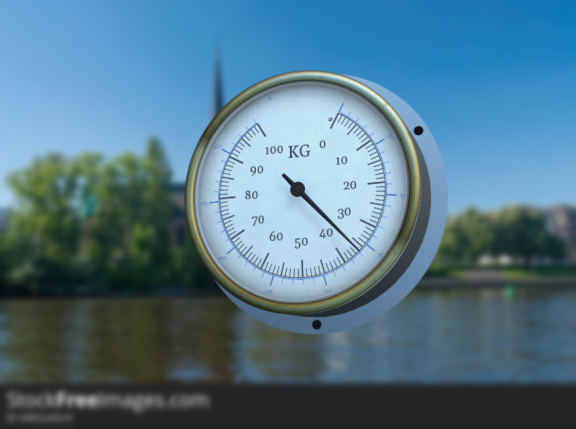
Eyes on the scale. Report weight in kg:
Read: 36 kg
